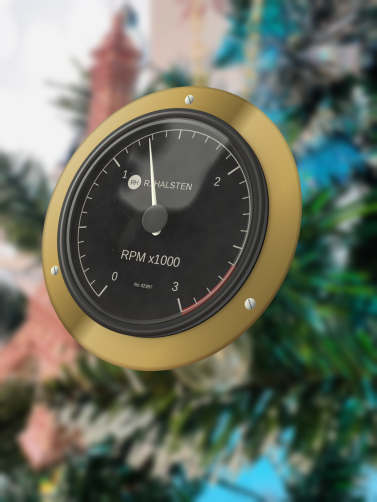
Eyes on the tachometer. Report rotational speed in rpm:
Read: 1300 rpm
